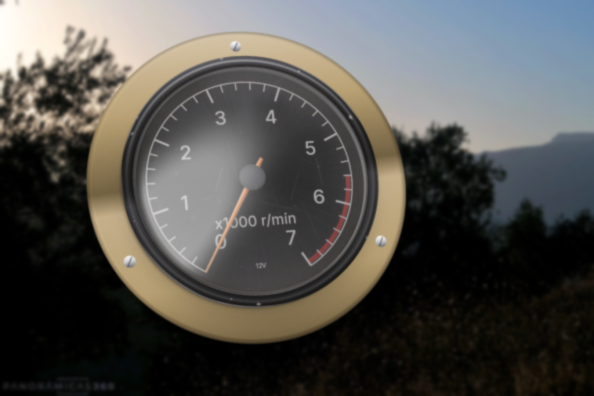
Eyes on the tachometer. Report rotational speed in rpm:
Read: 0 rpm
